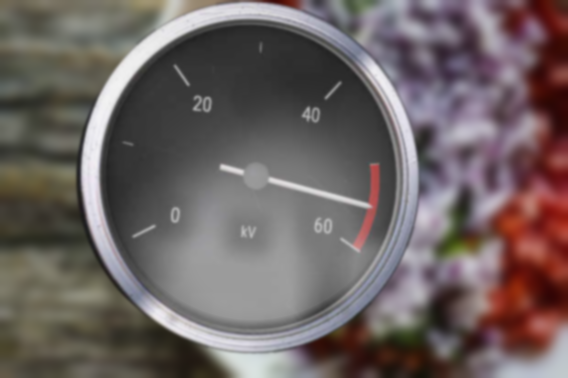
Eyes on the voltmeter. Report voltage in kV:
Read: 55 kV
